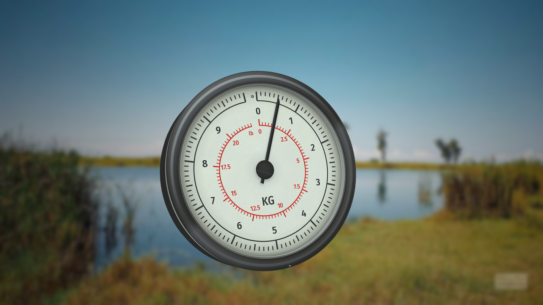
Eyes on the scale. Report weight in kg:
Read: 0.5 kg
